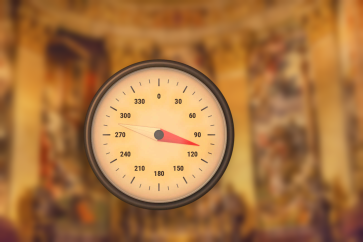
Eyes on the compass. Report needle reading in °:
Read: 105 °
